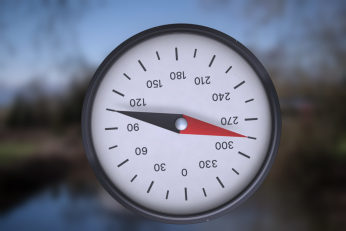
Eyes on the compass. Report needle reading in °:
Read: 285 °
